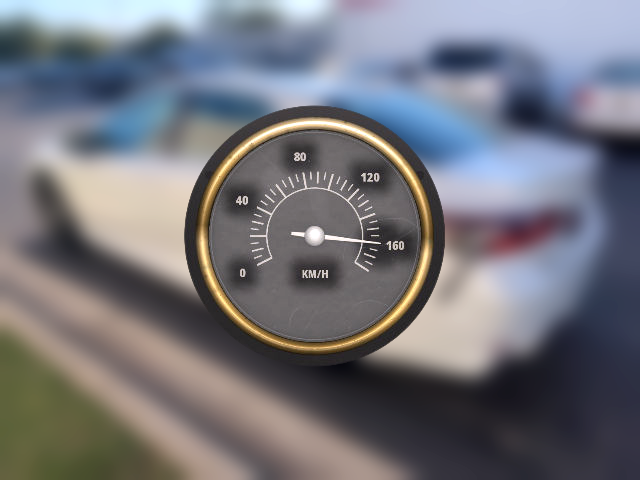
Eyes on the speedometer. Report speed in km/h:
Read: 160 km/h
